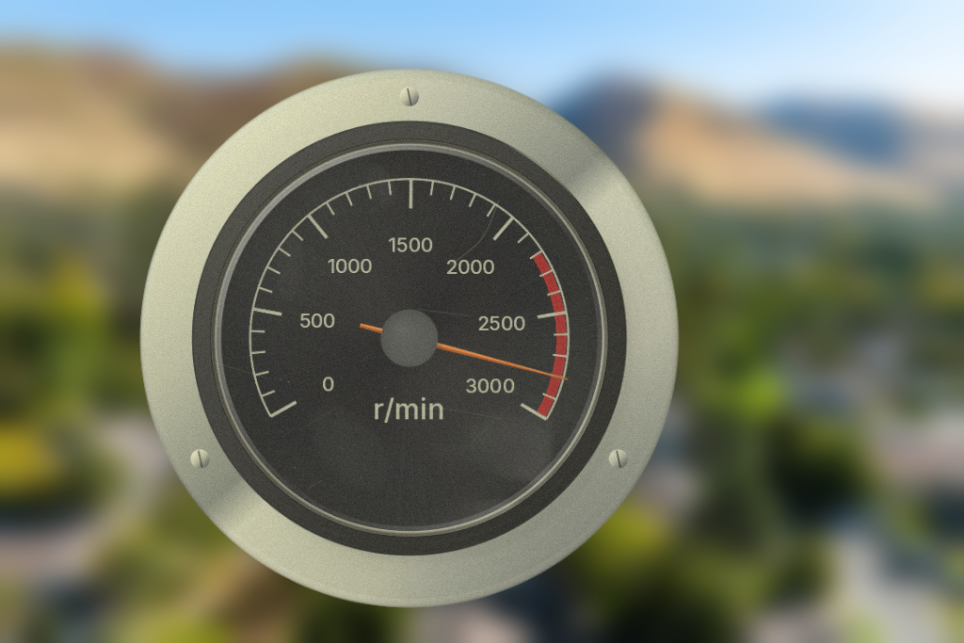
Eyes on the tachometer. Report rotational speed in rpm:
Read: 2800 rpm
